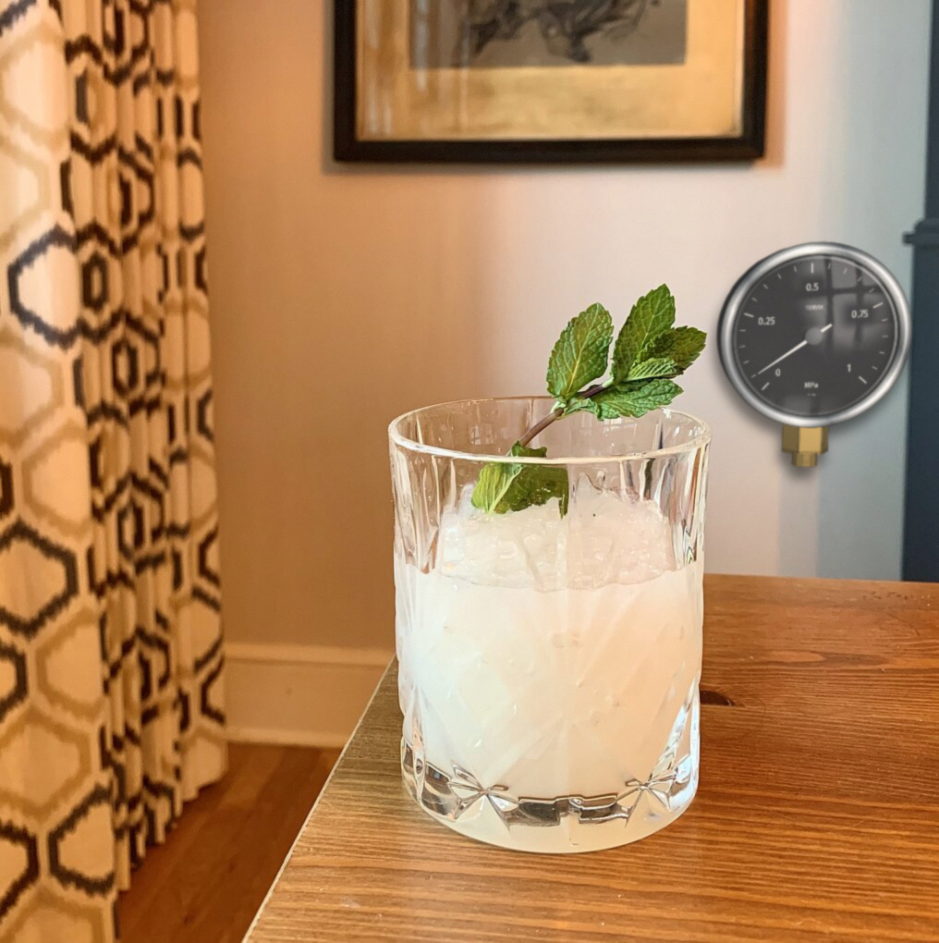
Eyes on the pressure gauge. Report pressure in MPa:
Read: 0.05 MPa
